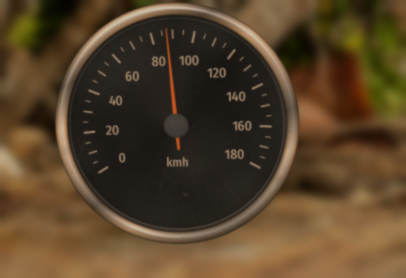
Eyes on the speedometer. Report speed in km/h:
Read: 87.5 km/h
